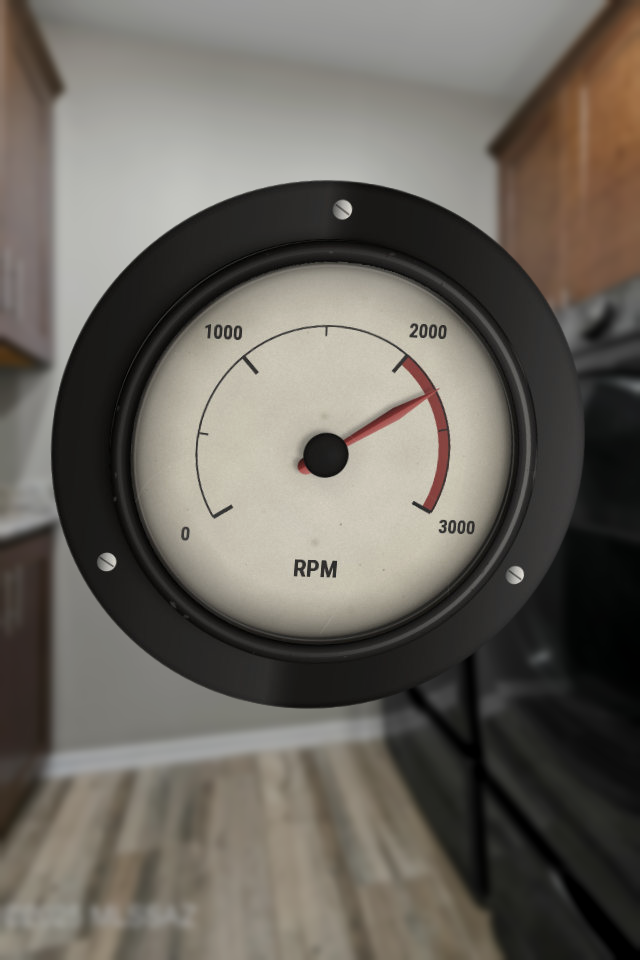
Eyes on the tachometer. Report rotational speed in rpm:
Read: 2250 rpm
